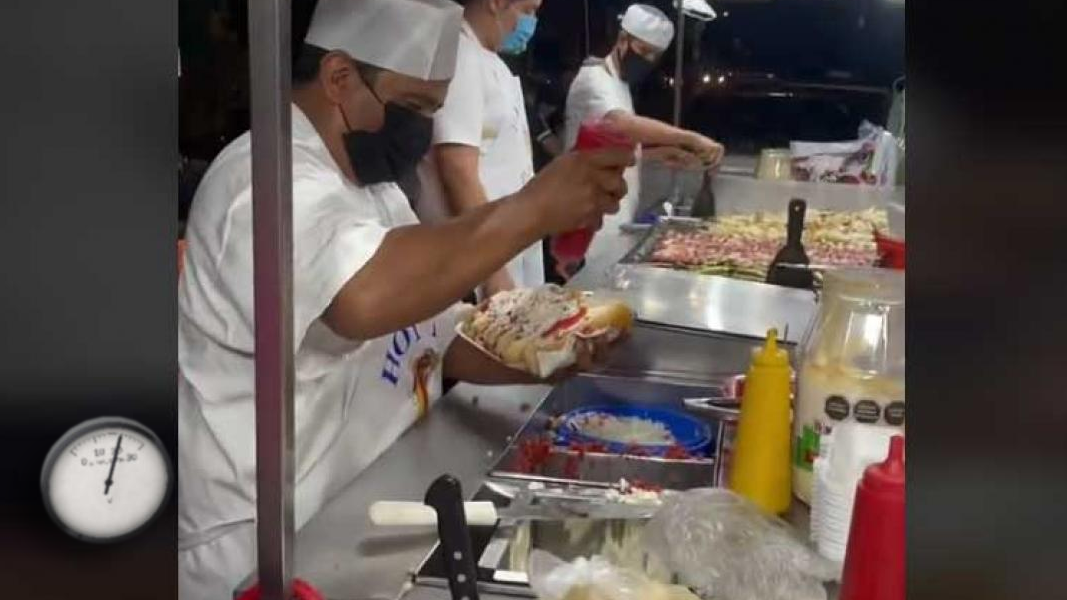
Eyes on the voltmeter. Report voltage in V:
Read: 20 V
